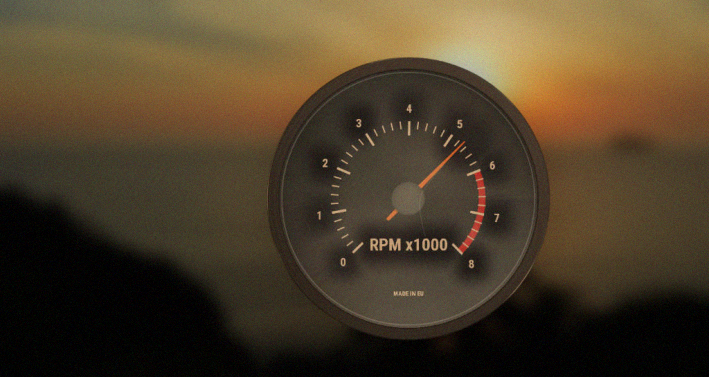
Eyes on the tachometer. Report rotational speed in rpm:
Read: 5300 rpm
